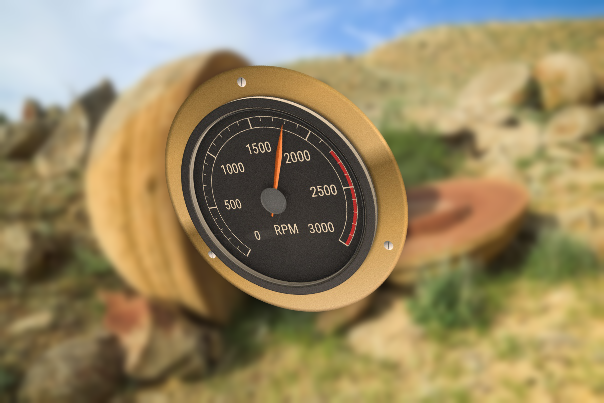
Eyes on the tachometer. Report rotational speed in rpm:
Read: 1800 rpm
